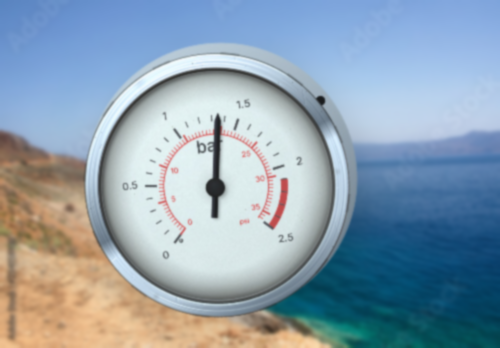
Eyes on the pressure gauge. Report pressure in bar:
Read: 1.35 bar
